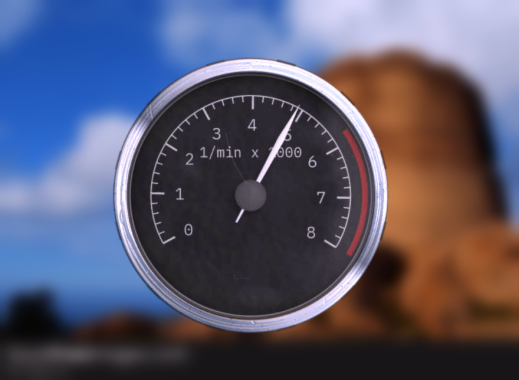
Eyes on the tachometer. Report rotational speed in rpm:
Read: 4900 rpm
